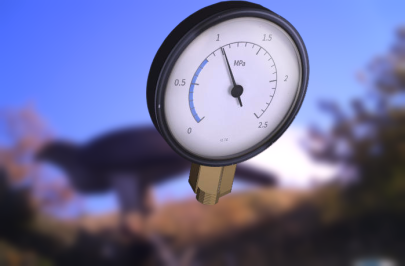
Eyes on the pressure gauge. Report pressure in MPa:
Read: 1 MPa
